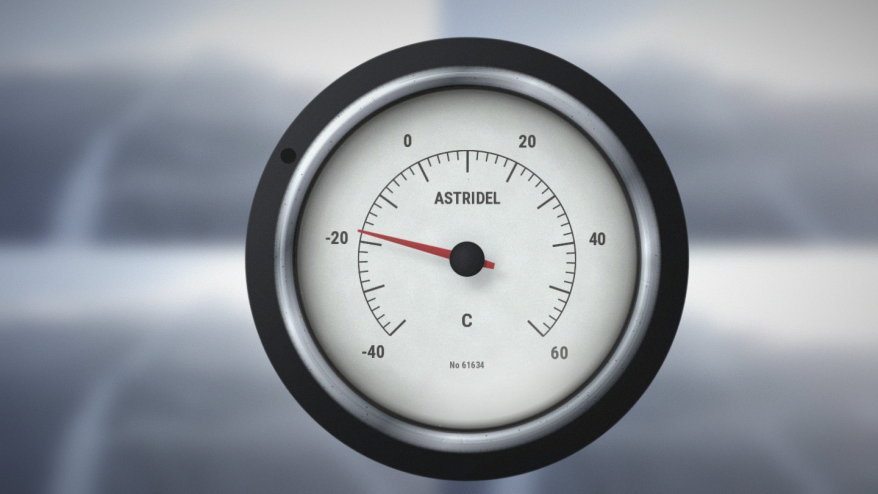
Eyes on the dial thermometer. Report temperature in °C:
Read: -18 °C
